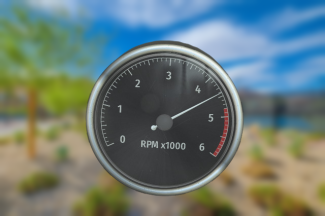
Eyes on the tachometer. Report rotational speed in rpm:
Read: 4400 rpm
